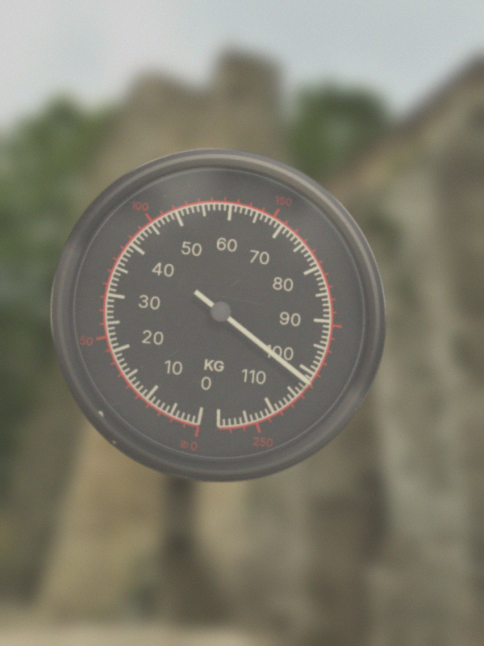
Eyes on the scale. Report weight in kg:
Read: 102 kg
